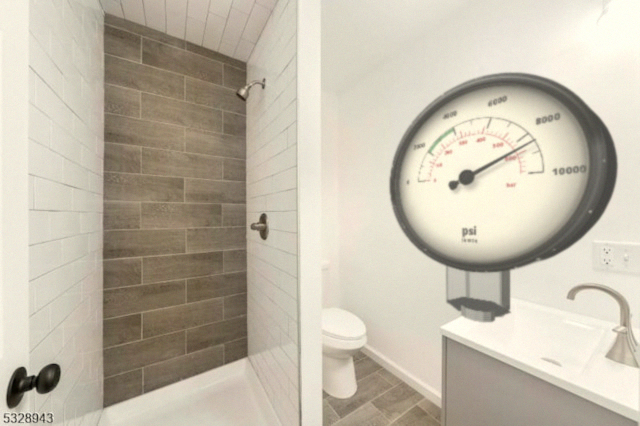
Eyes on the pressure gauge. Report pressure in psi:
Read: 8500 psi
